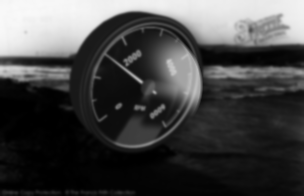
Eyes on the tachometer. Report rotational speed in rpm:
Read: 1500 rpm
